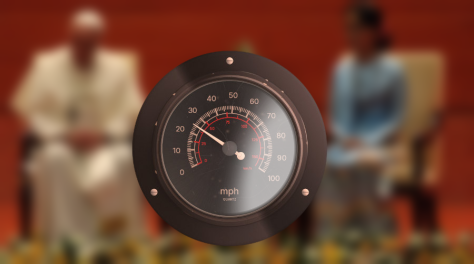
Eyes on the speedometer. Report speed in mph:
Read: 25 mph
